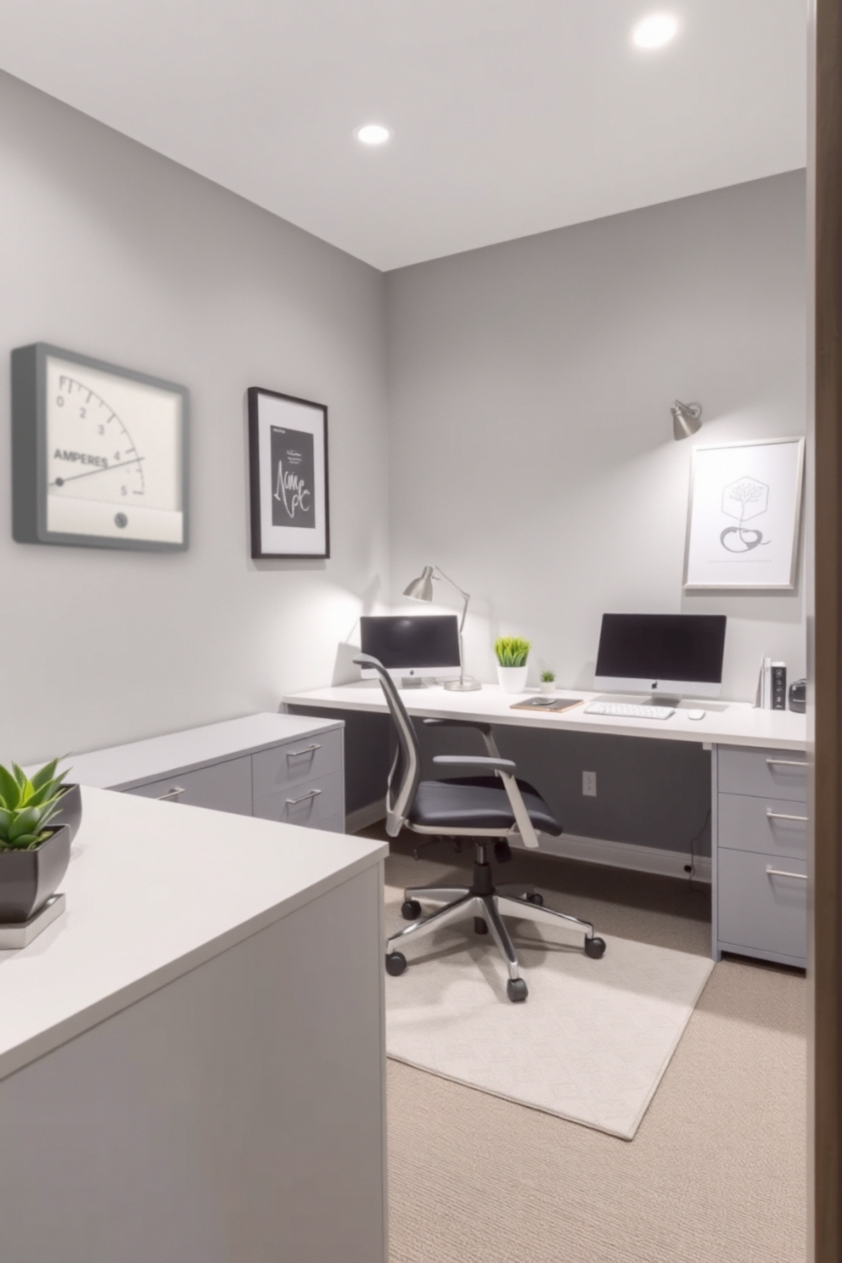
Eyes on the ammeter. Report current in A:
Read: 4.25 A
